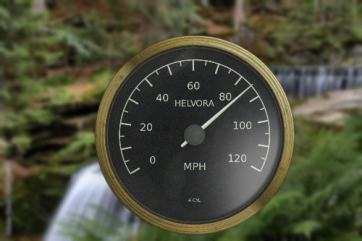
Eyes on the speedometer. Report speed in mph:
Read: 85 mph
